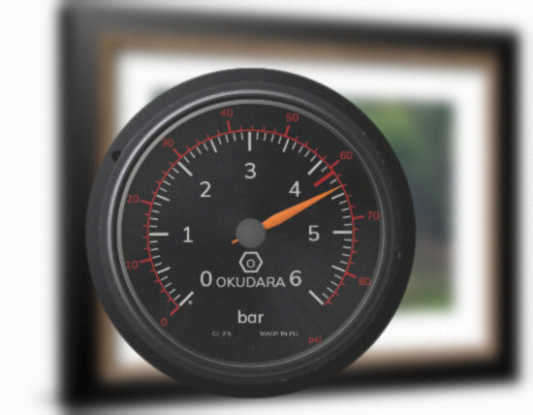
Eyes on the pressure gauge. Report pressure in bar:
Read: 4.4 bar
